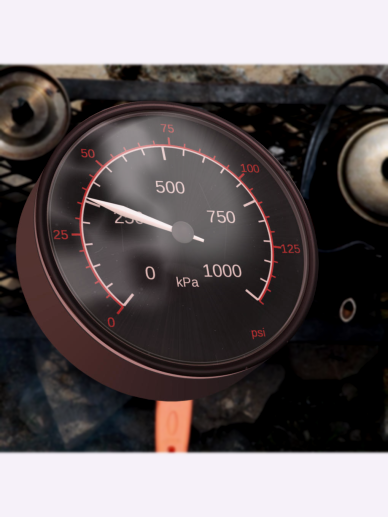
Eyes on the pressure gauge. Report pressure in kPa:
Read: 250 kPa
